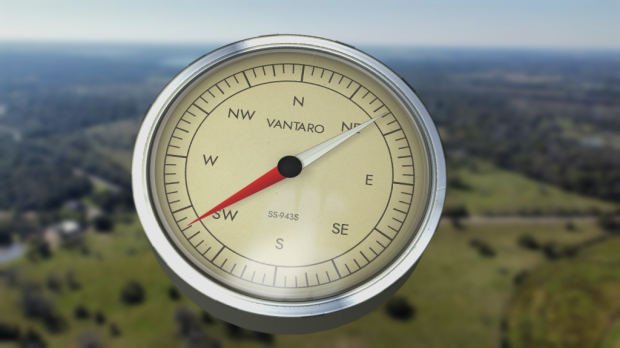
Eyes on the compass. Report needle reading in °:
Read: 230 °
